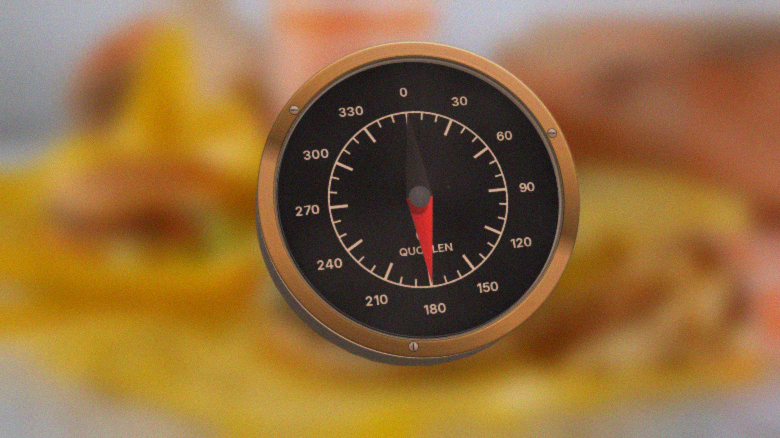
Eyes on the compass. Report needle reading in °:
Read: 180 °
